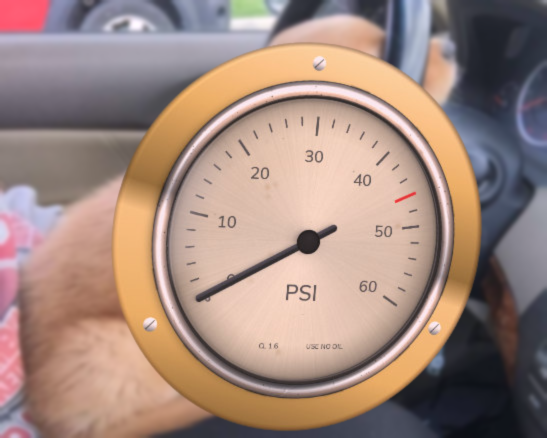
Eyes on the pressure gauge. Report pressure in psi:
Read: 0 psi
